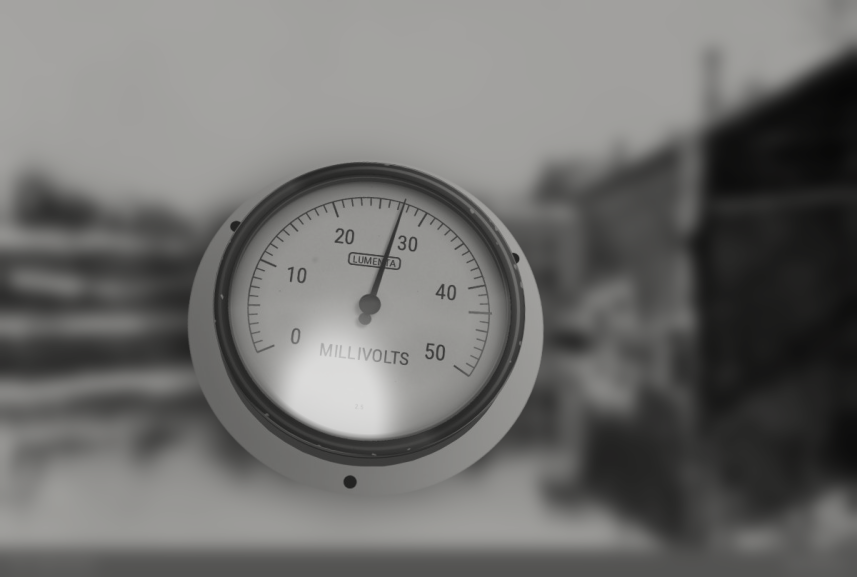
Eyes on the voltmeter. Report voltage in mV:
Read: 27.5 mV
